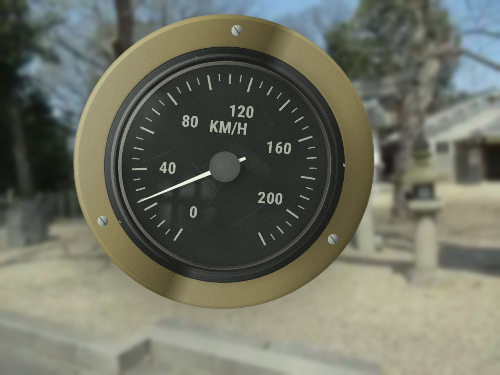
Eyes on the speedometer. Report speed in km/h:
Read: 25 km/h
